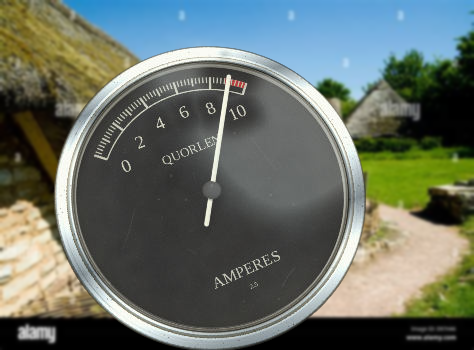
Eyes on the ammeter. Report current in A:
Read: 9 A
